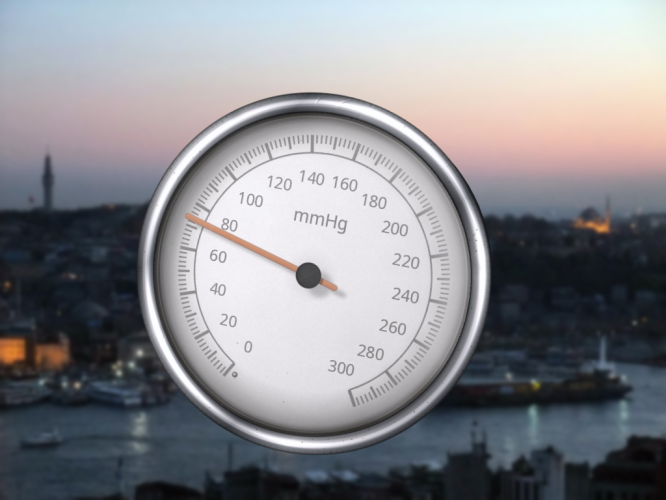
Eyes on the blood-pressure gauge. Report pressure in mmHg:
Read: 74 mmHg
